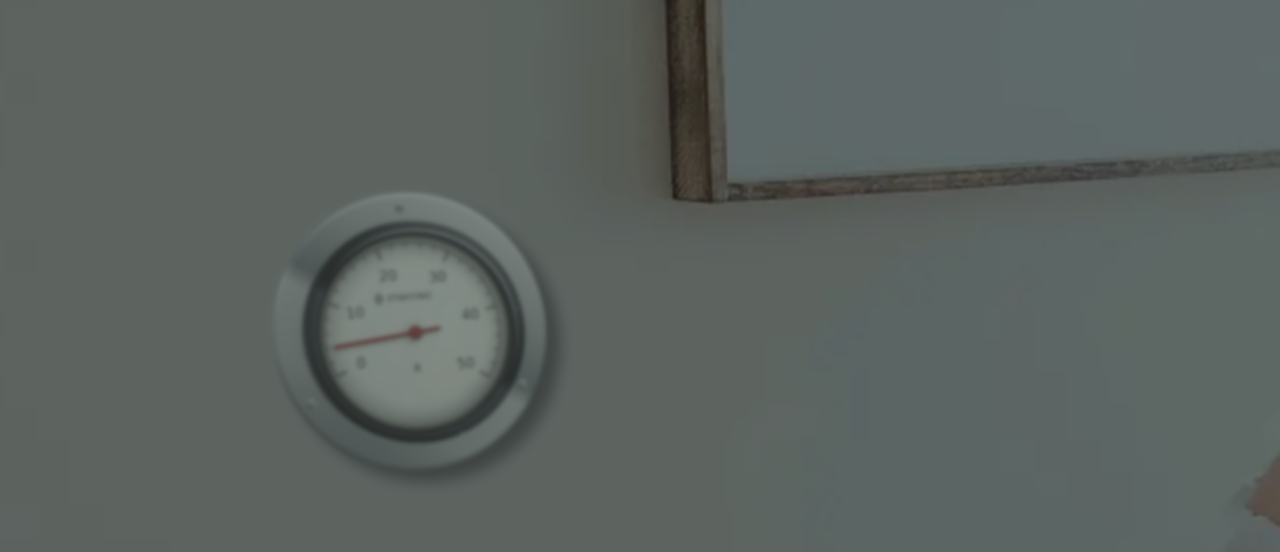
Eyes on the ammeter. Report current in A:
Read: 4 A
